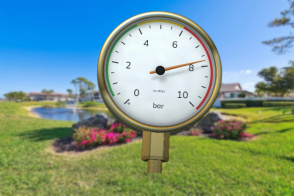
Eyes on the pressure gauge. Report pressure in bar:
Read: 7.75 bar
